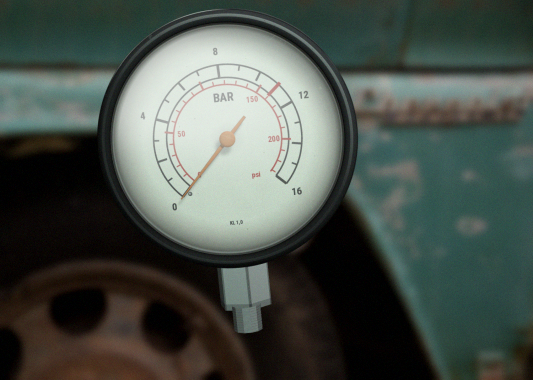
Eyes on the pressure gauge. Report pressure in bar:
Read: 0 bar
